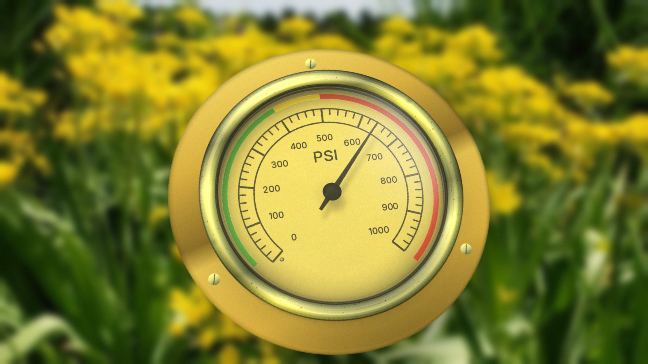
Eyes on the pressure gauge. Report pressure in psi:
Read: 640 psi
